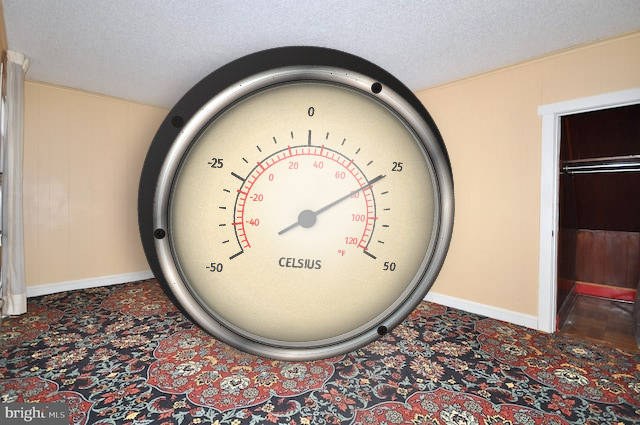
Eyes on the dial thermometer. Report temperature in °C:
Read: 25 °C
